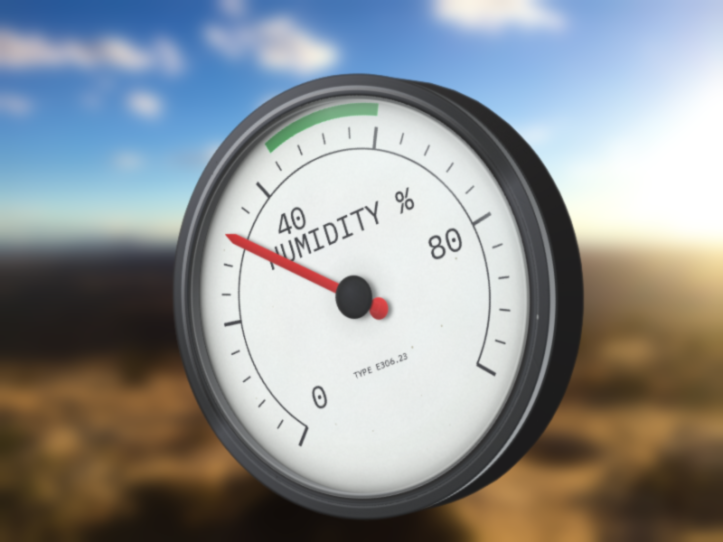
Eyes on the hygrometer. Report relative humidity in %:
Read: 32 %
